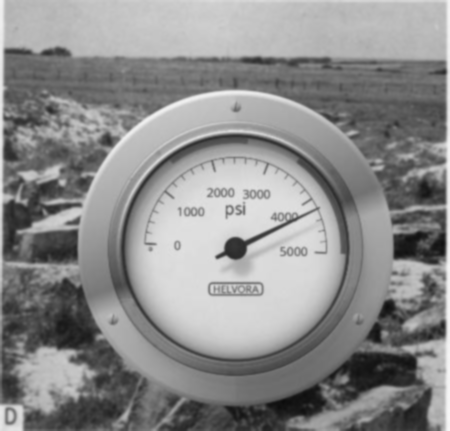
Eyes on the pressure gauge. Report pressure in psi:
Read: 4200 psi
